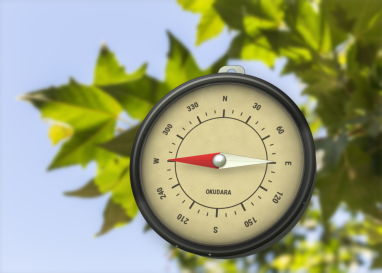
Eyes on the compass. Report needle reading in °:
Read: 270 °
